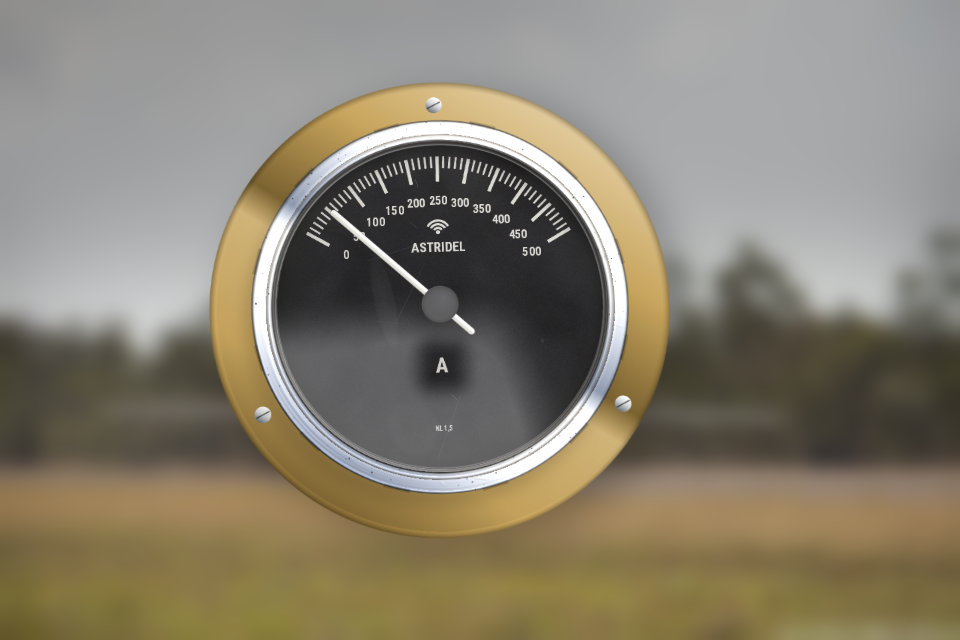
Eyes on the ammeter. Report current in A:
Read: 50 A
